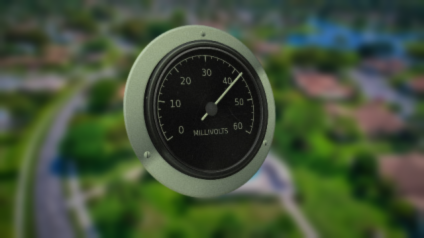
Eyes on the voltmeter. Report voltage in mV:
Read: 42 mV
